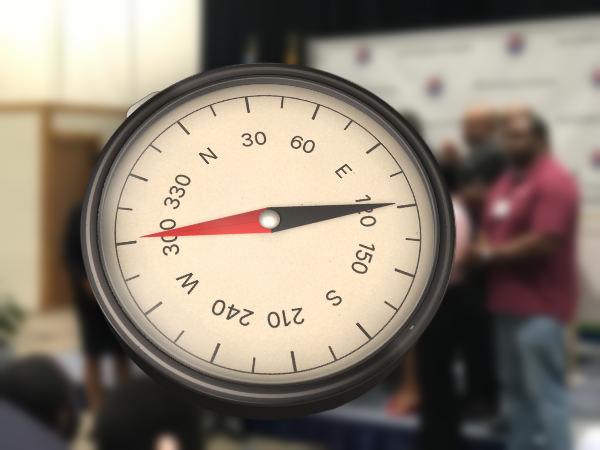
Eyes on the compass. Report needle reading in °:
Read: 300 °
